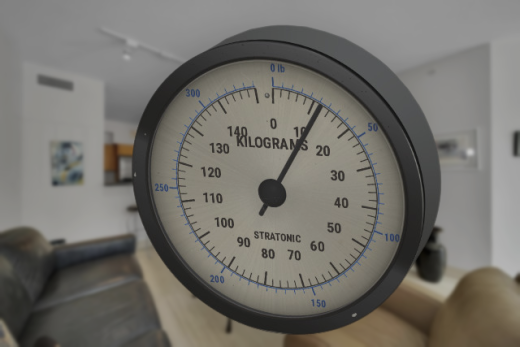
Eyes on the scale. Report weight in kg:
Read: 12 kg
